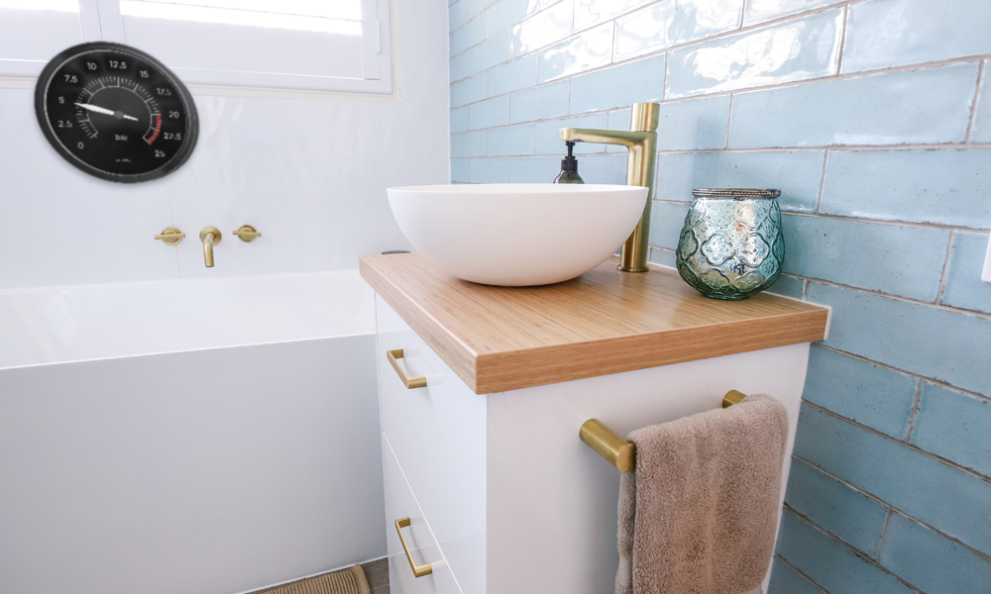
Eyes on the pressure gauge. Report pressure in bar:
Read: 5 bar
